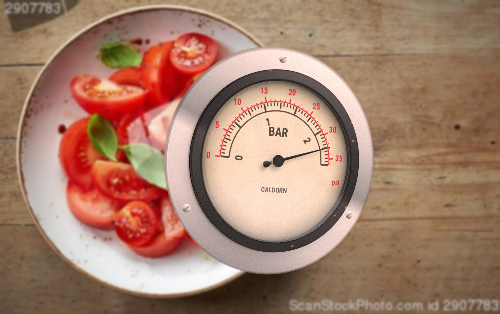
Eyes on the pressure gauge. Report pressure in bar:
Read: 2.25 bar
